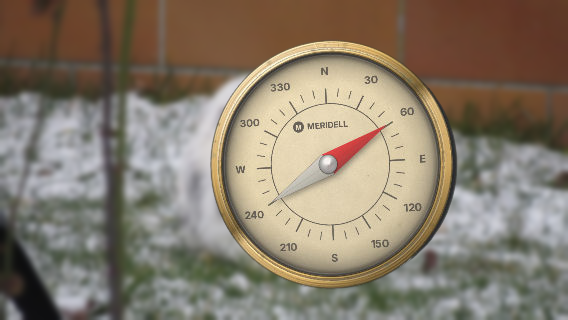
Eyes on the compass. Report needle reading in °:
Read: 60 °
